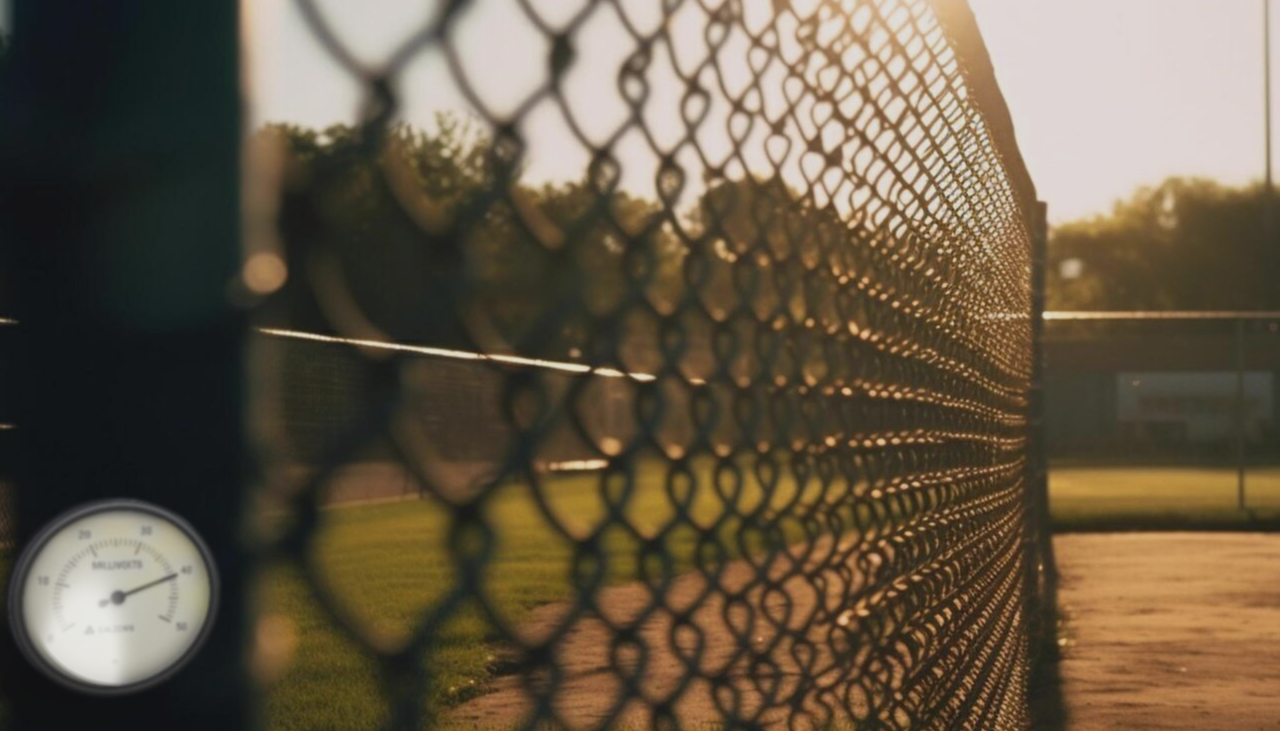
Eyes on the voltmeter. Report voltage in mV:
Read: 40 mV
